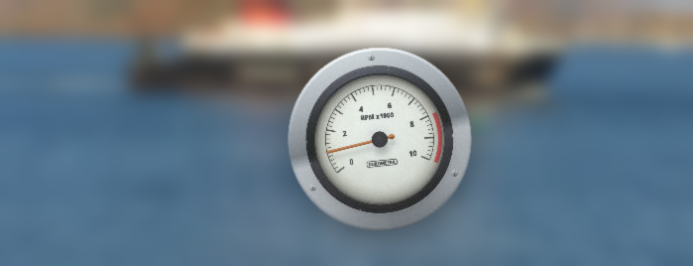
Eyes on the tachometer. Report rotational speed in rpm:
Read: 1000 rpm
